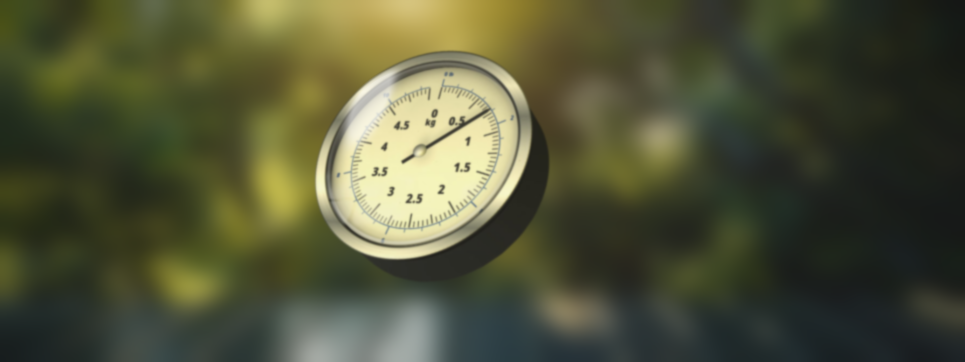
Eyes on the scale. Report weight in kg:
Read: 0.75 kg
